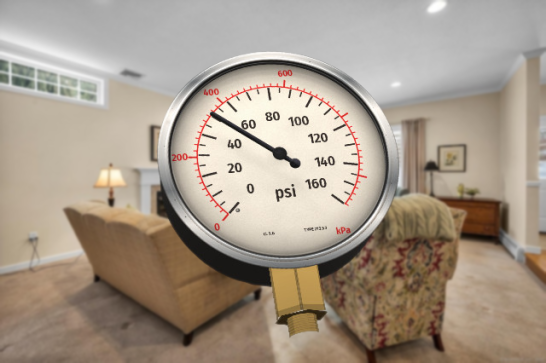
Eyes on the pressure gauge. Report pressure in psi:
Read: 50 psi
